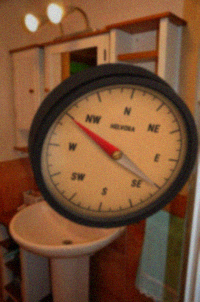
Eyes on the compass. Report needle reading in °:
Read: 300 °
